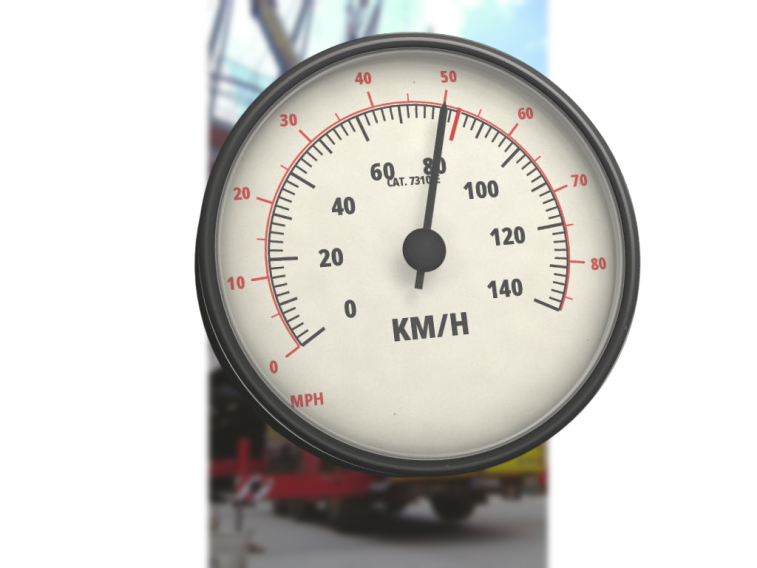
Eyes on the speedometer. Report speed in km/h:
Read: 80 km/h
